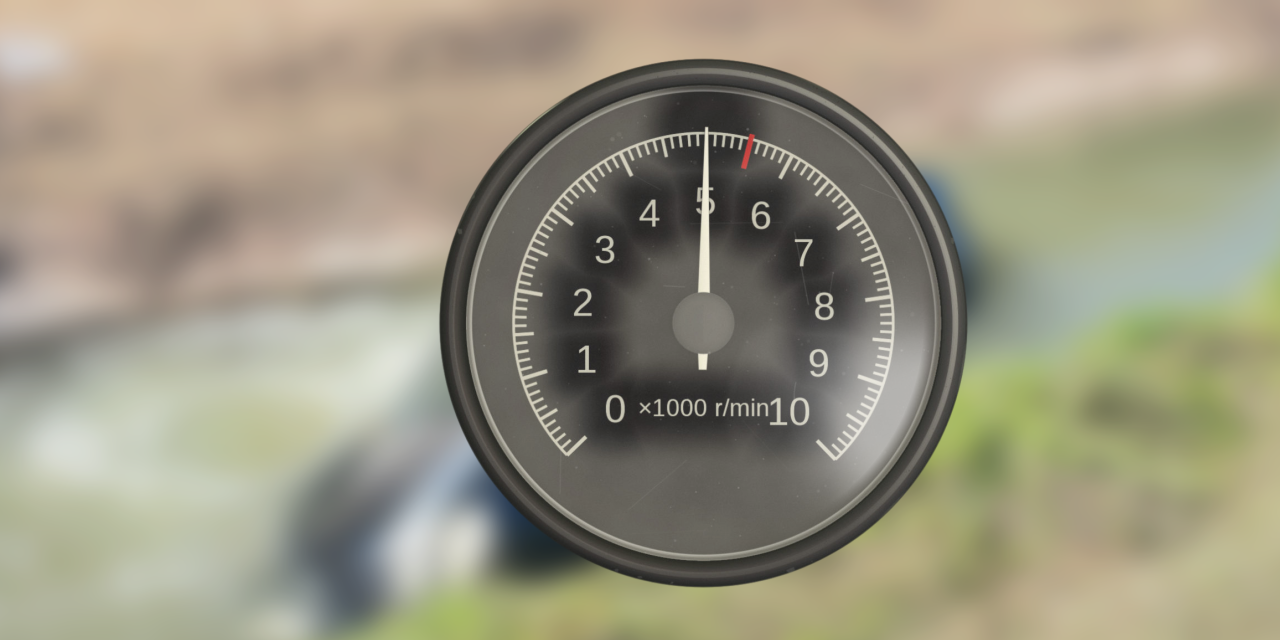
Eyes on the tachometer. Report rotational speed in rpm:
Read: 5000 rpm
